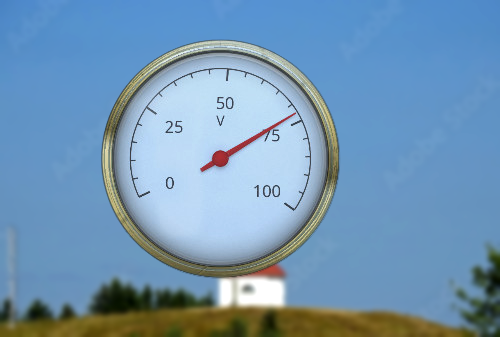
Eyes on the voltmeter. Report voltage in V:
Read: 72.5 V
